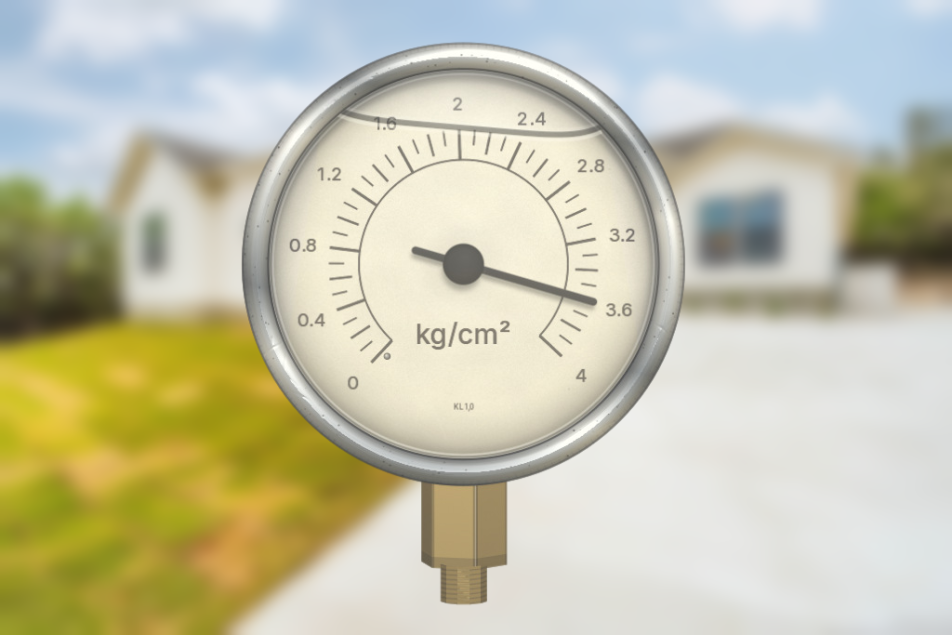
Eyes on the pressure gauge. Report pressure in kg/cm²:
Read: 3.6 kg/cm²
